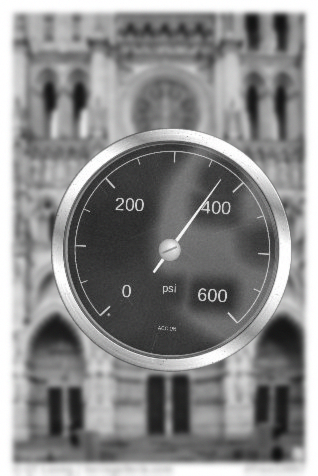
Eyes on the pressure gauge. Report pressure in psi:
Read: 375 psi
